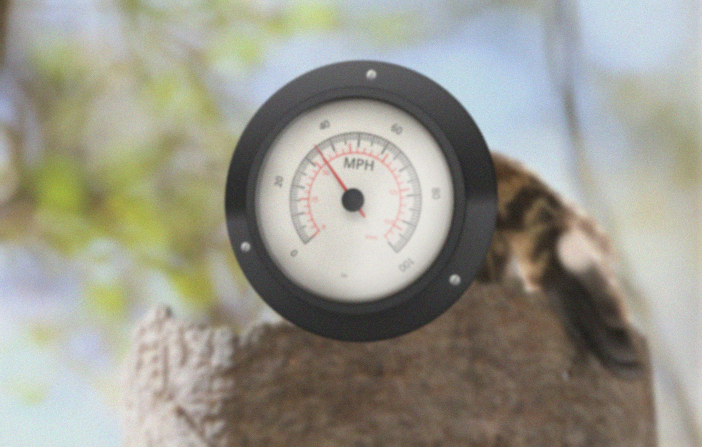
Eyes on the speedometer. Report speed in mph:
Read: 35 mph
